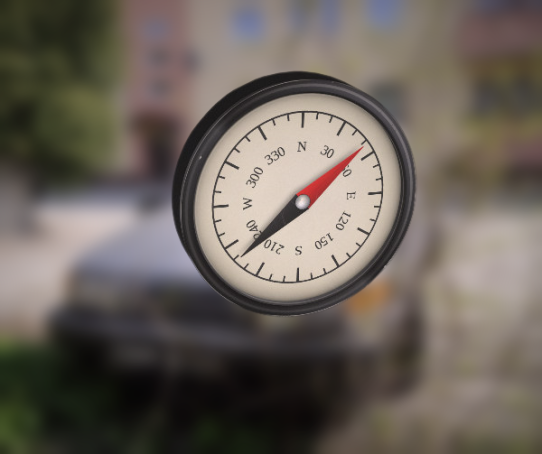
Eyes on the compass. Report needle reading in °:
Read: 50 °
